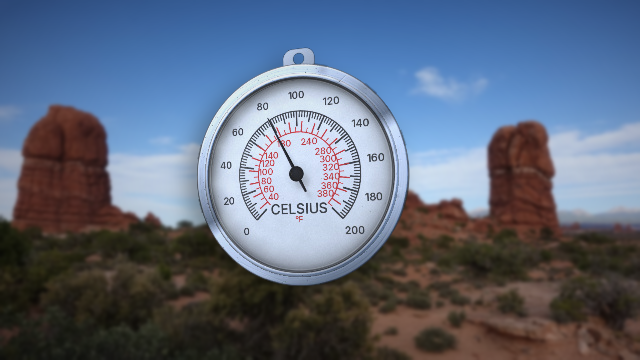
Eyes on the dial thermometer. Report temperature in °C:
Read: 80 °C
